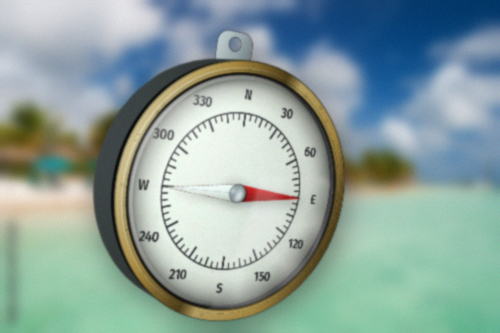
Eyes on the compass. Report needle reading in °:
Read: 90 °
